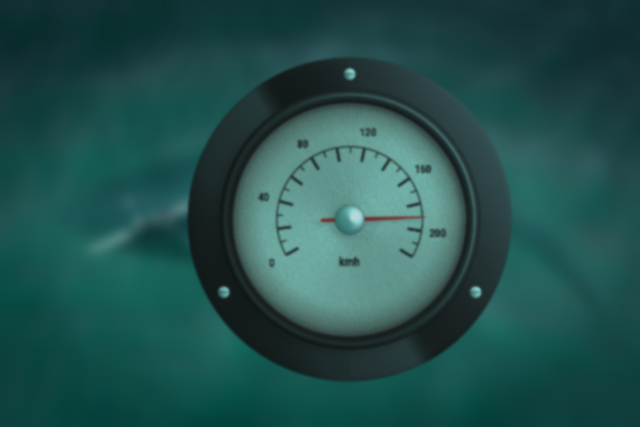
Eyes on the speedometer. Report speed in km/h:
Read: 190 km/h
